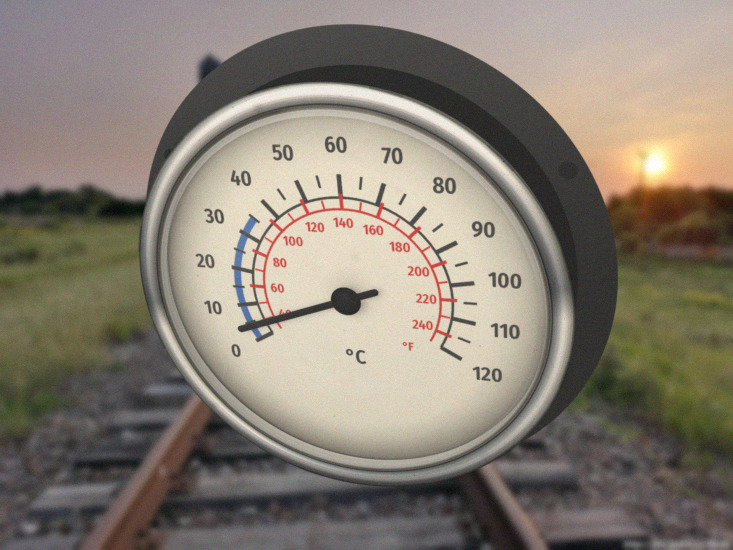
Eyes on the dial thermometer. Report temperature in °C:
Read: 5 °C
